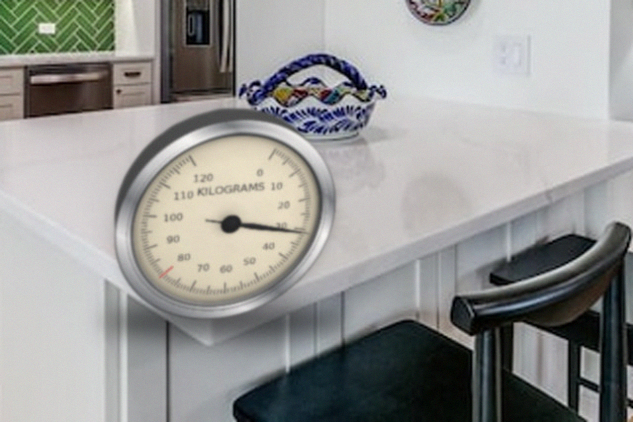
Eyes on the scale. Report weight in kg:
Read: 30 kg
